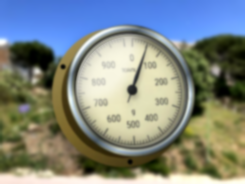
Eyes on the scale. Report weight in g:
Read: 50 g
